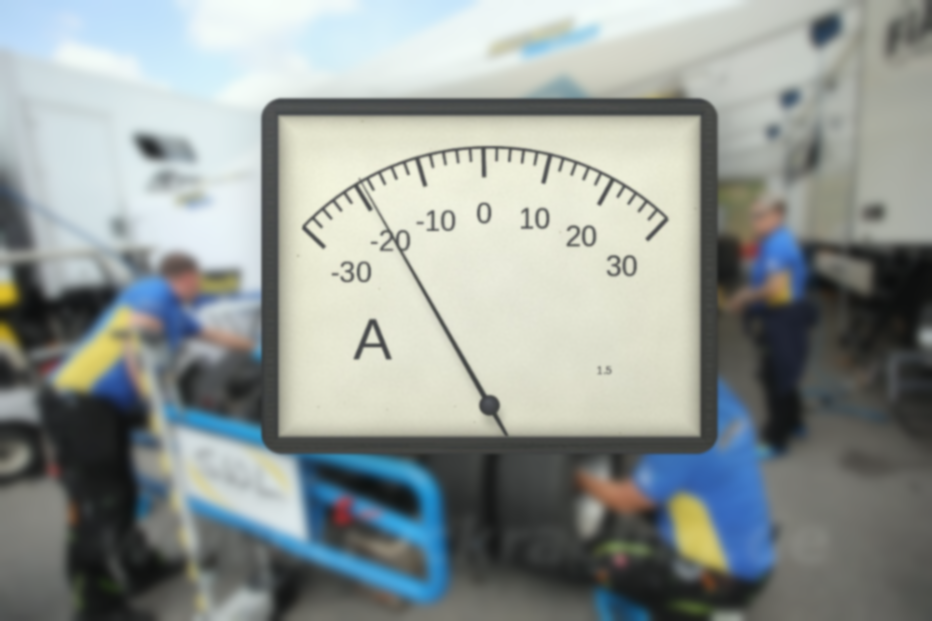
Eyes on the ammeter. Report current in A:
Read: -19 A
